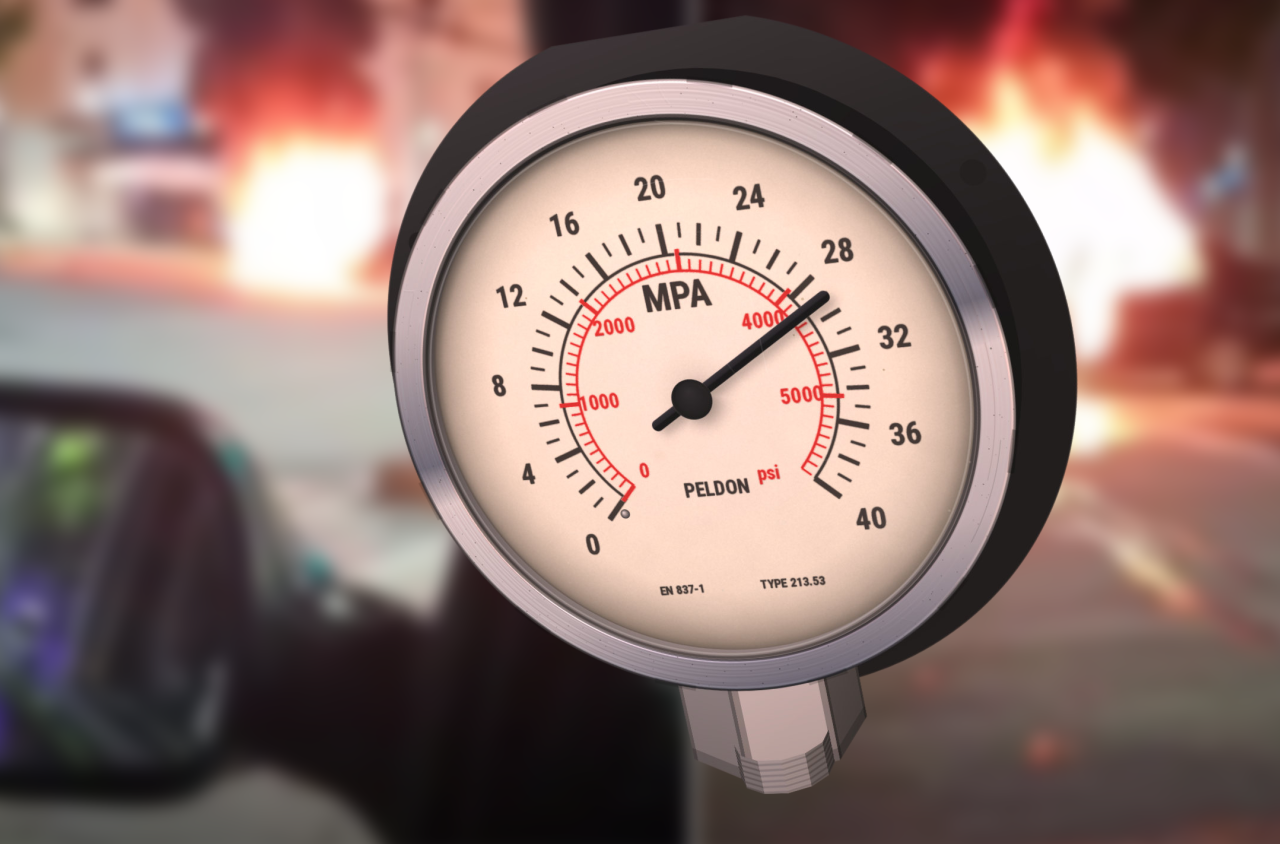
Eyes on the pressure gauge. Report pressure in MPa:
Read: 29 MPa
